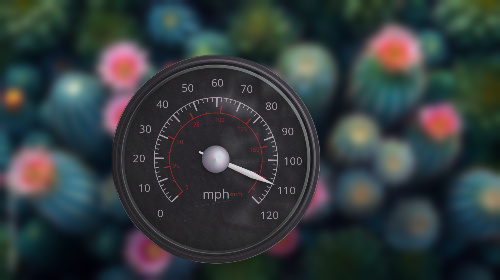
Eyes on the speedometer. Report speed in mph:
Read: 110 mph
